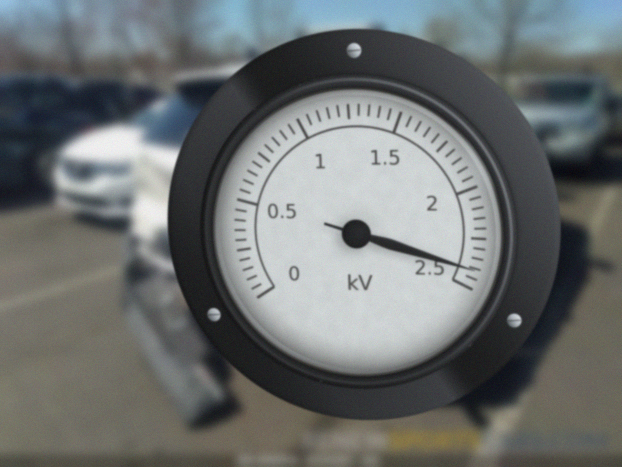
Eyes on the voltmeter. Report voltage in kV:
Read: 2.4 kV
